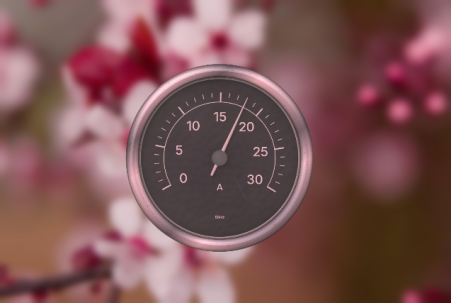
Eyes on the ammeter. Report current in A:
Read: 18 A
